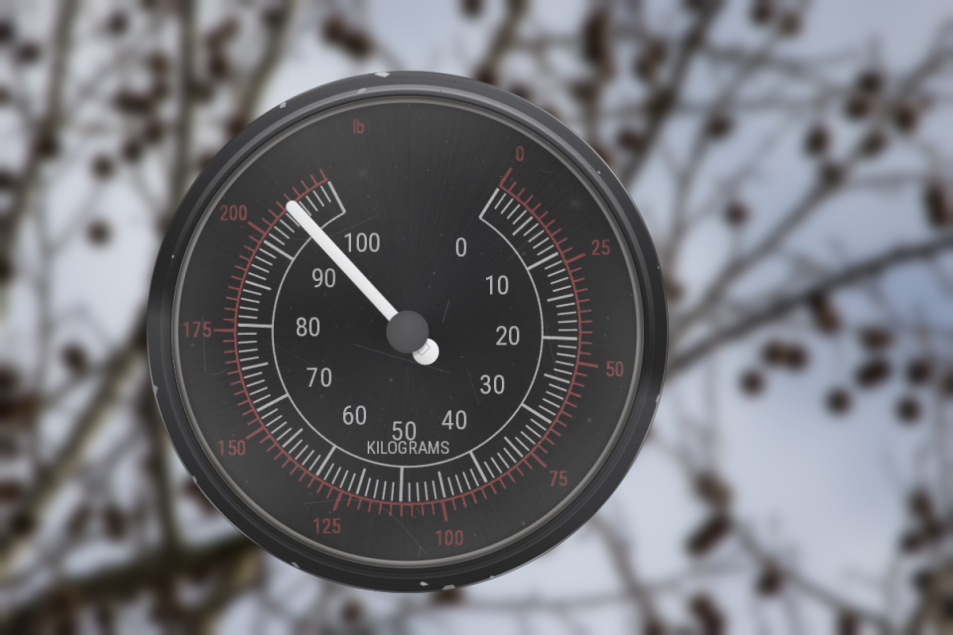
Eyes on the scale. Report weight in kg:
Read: 95 kg
